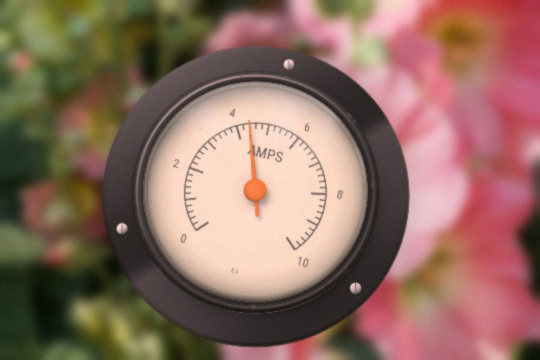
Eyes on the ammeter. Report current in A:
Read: 4.4 A
